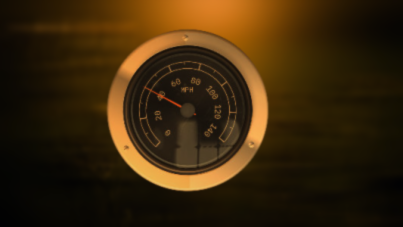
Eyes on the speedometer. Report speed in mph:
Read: 40 mph
